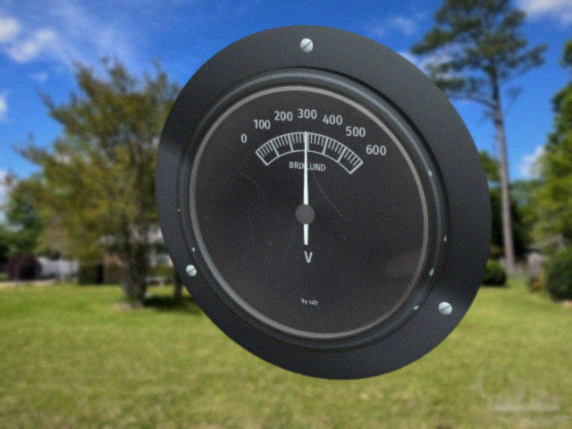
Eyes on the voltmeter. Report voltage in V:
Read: 300 V
